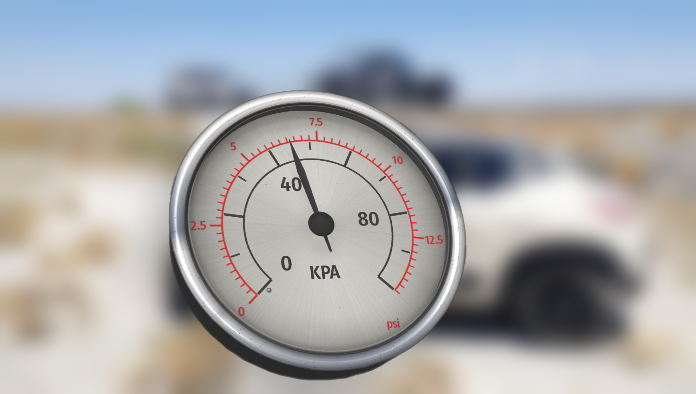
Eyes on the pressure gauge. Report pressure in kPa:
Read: 45 kPa
